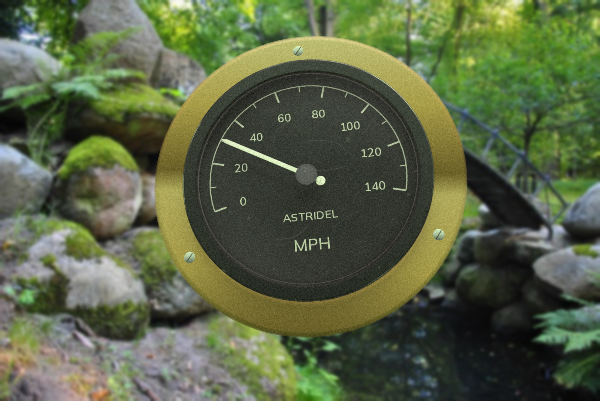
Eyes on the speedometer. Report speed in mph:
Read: 30 mph
